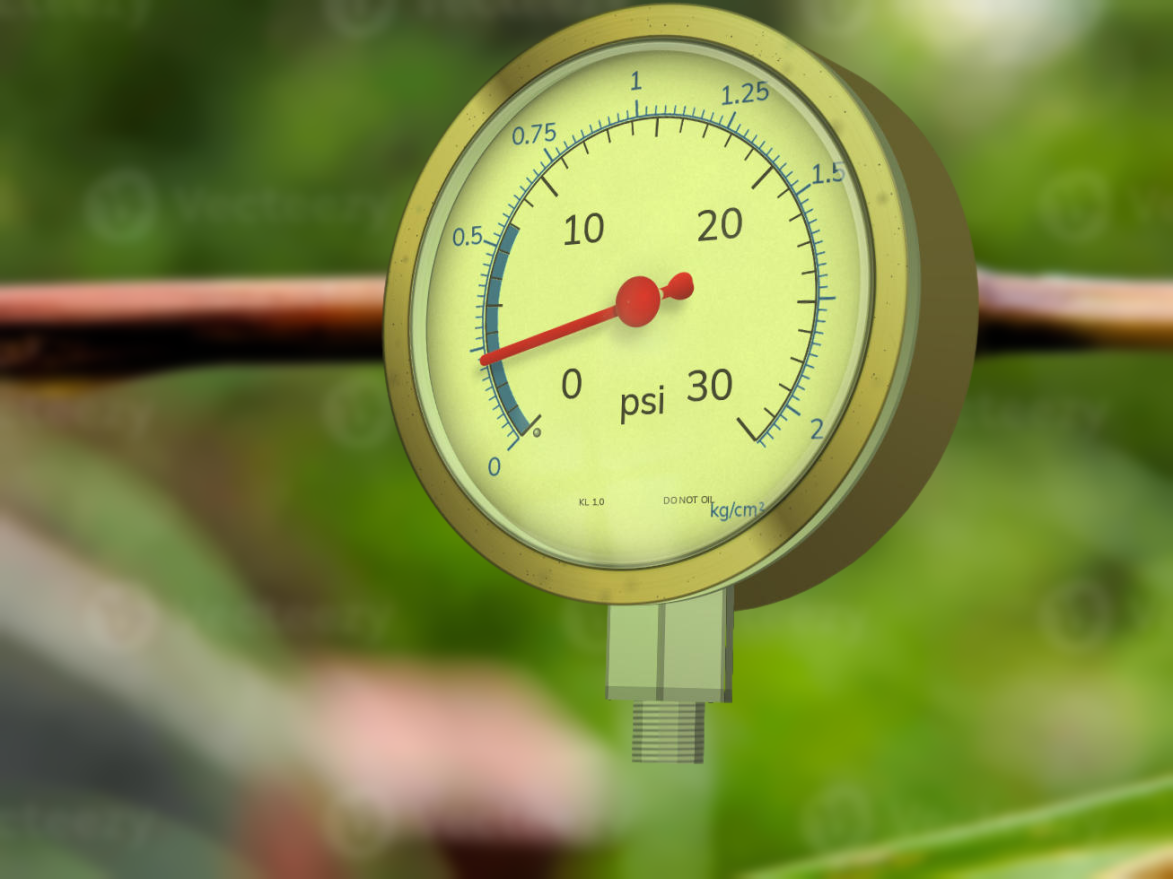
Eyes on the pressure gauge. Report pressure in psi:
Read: 3 psi
